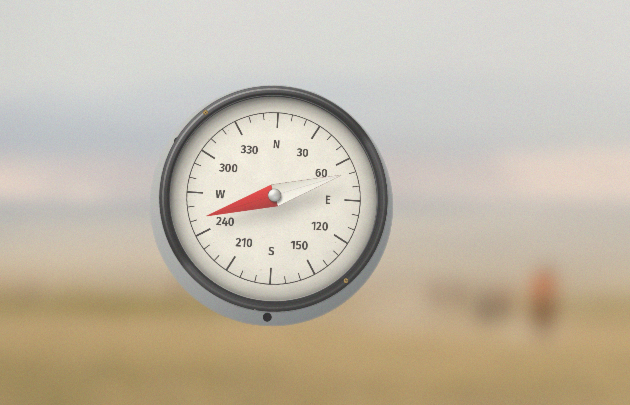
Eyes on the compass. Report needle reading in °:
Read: 250 °
